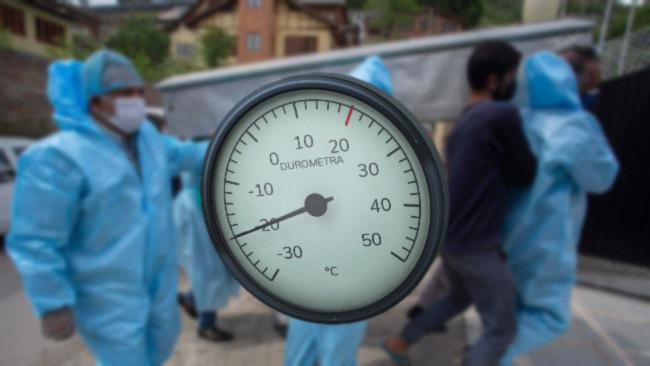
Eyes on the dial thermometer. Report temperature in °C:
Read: -20 °C
